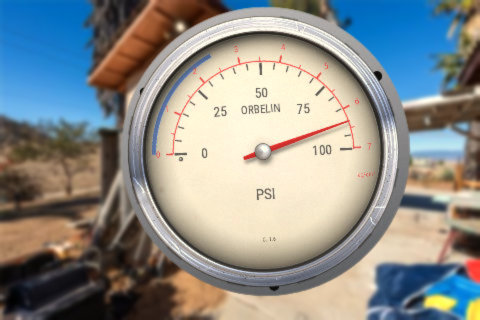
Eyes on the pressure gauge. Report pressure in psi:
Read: 90 psi
